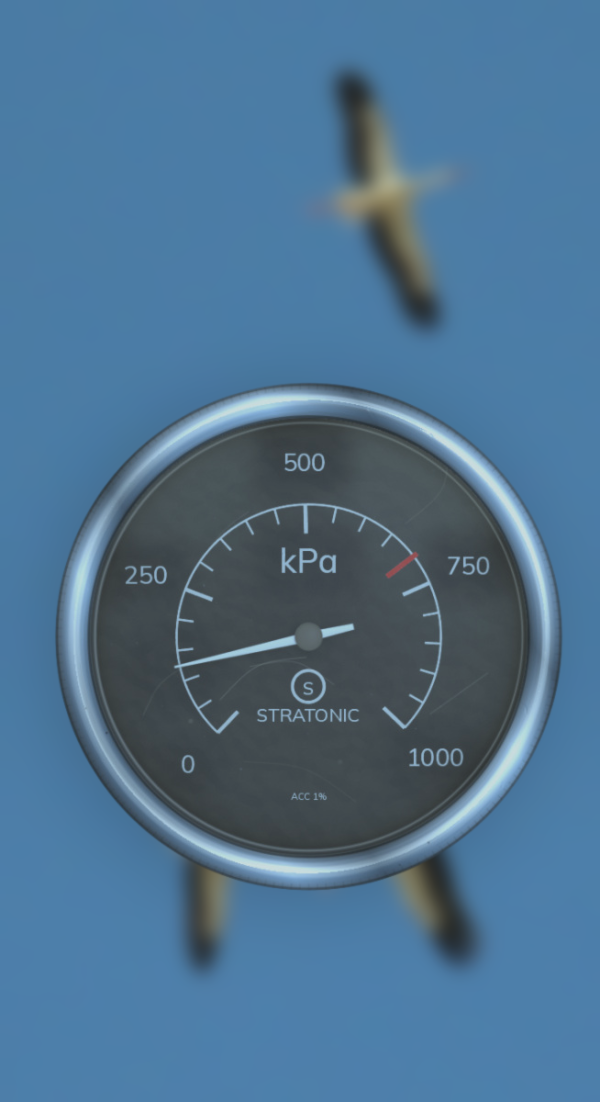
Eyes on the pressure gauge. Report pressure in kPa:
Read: 125 kPa
